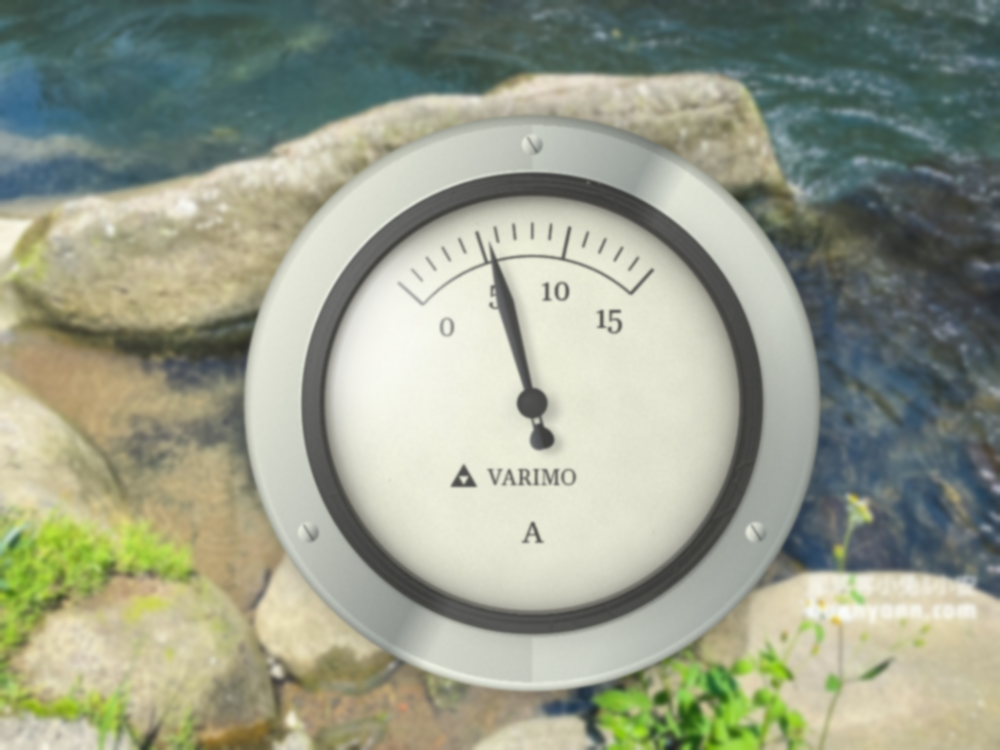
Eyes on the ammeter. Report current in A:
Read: 5.5 A
